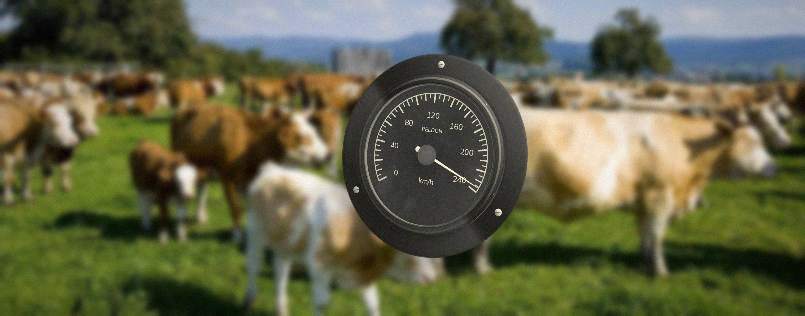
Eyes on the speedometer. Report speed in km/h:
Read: 235 km/h
